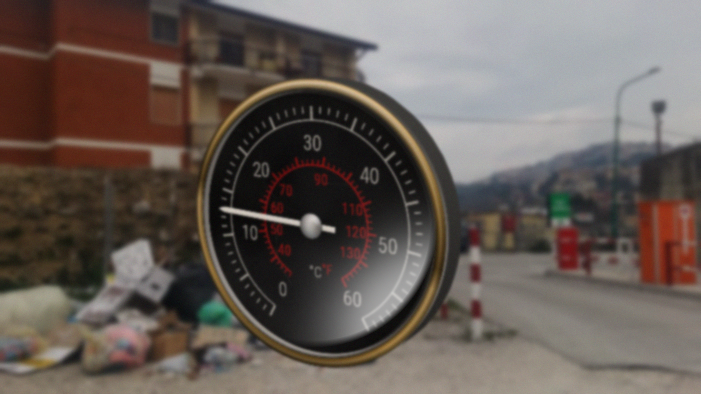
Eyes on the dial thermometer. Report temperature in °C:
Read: 13 °C
